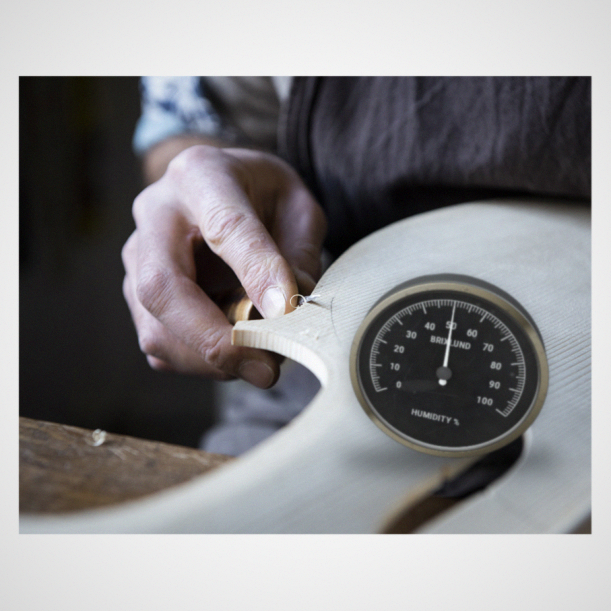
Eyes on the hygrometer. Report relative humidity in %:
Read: 50 %
